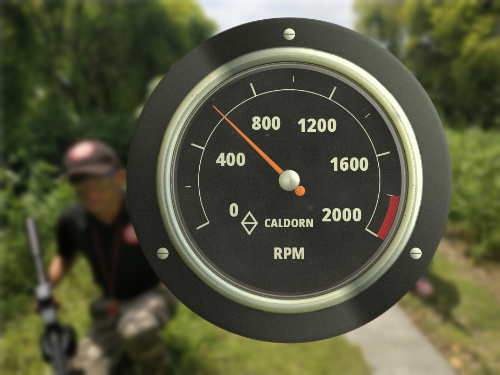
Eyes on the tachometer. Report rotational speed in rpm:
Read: 600 rpm
